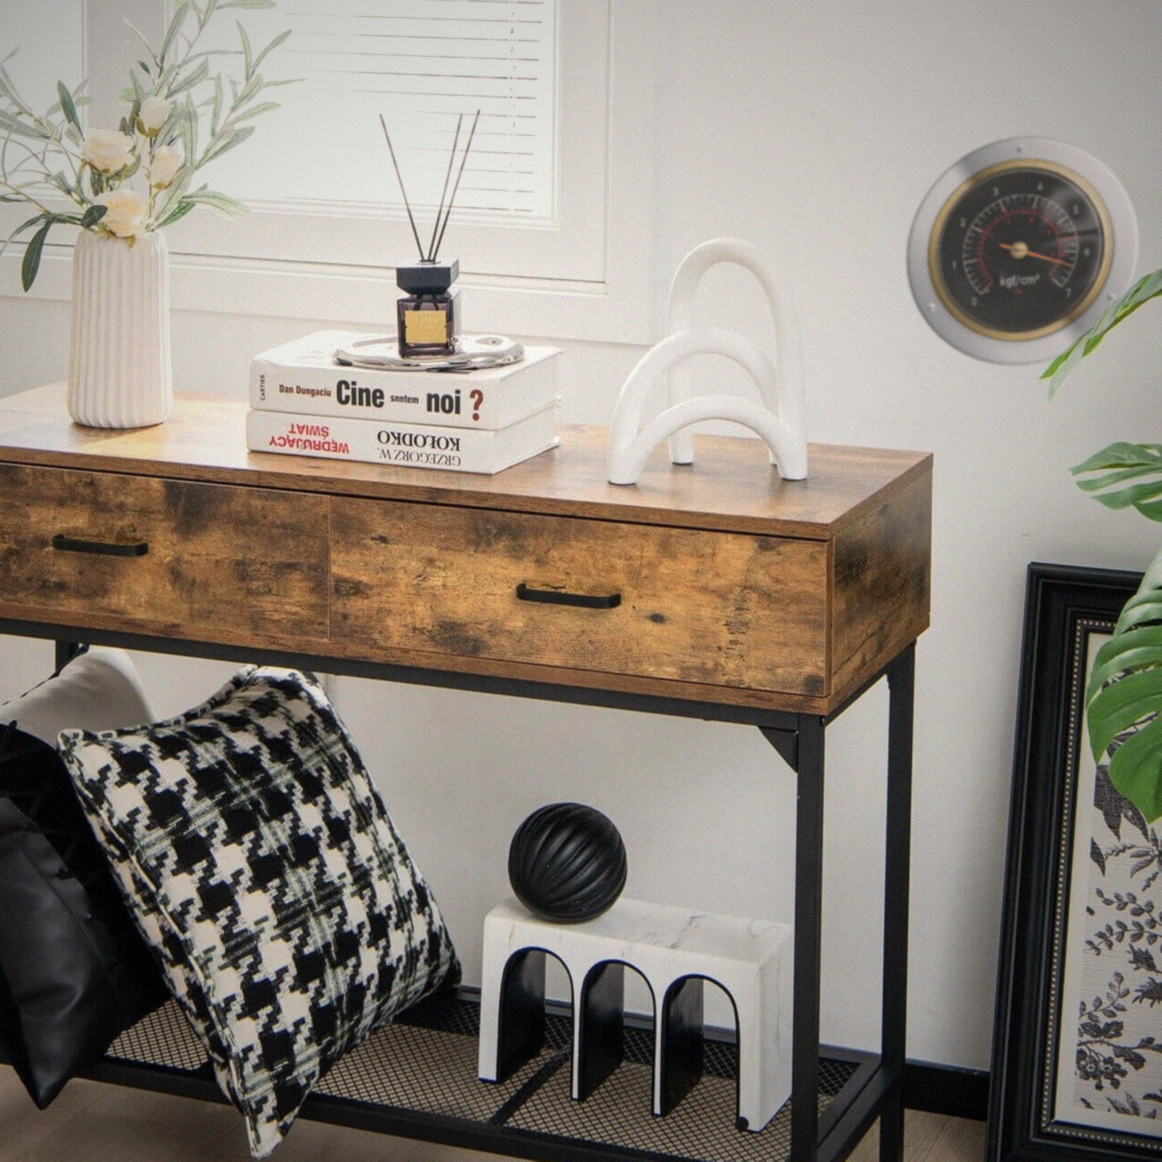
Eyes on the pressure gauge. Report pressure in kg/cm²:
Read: 6.4 kg/cm²
